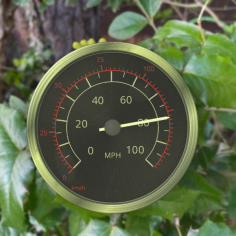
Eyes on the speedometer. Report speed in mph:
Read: 80 mph
